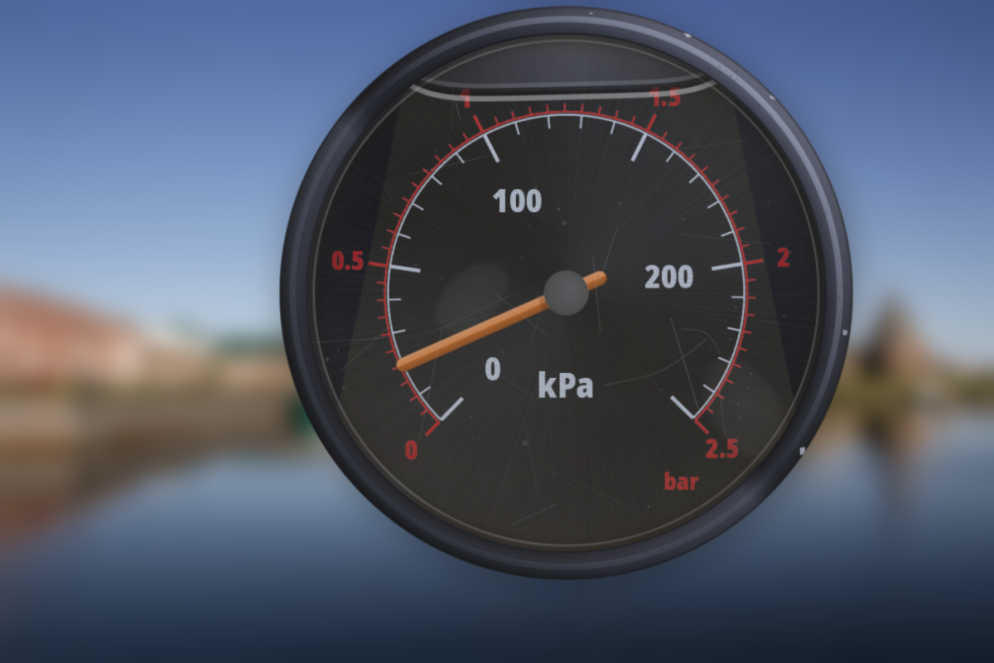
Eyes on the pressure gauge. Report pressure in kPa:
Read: 20 kPa
